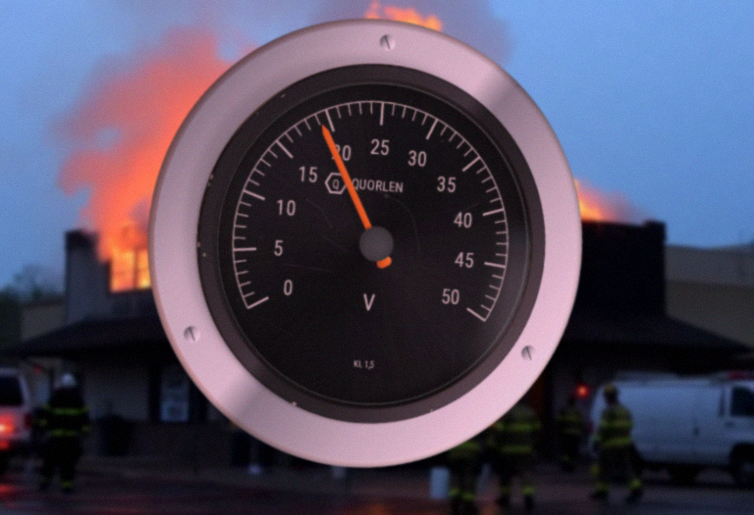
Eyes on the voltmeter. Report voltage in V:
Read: 19 V
